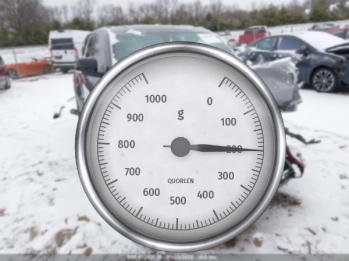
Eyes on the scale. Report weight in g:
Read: 200 g
